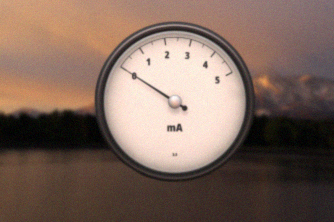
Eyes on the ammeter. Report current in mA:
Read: 0 mA
